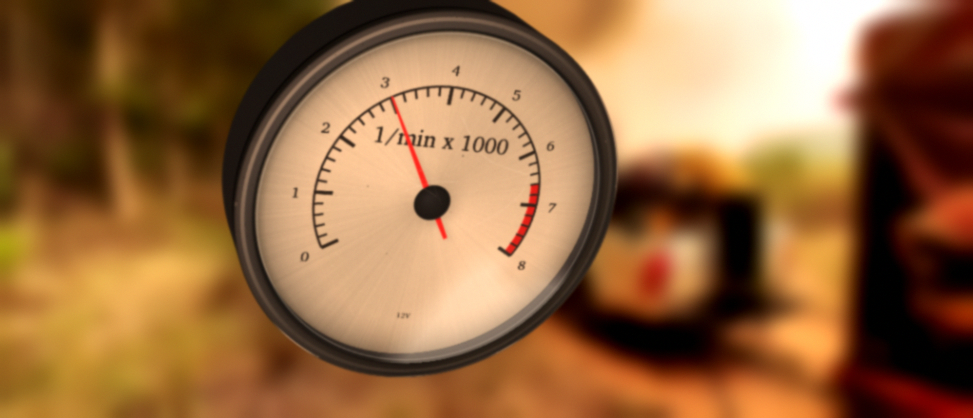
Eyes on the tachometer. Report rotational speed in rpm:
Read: 3000 rpm
